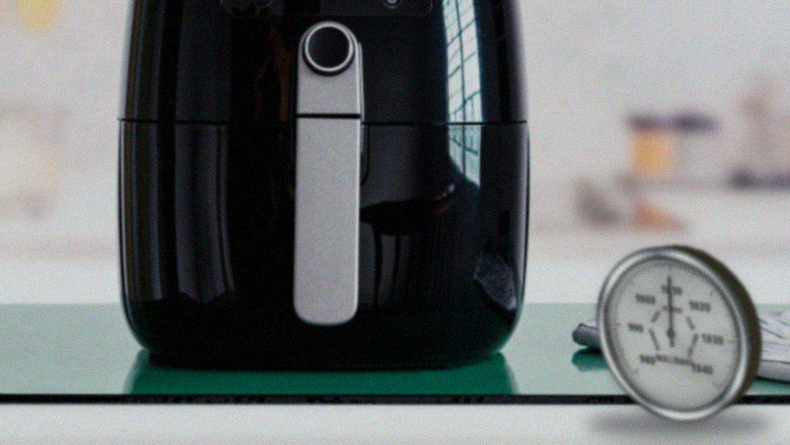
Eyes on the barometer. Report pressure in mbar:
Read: 1010 mbar
